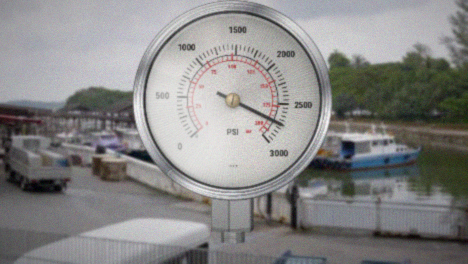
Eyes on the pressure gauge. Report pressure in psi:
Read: 2750 psi
